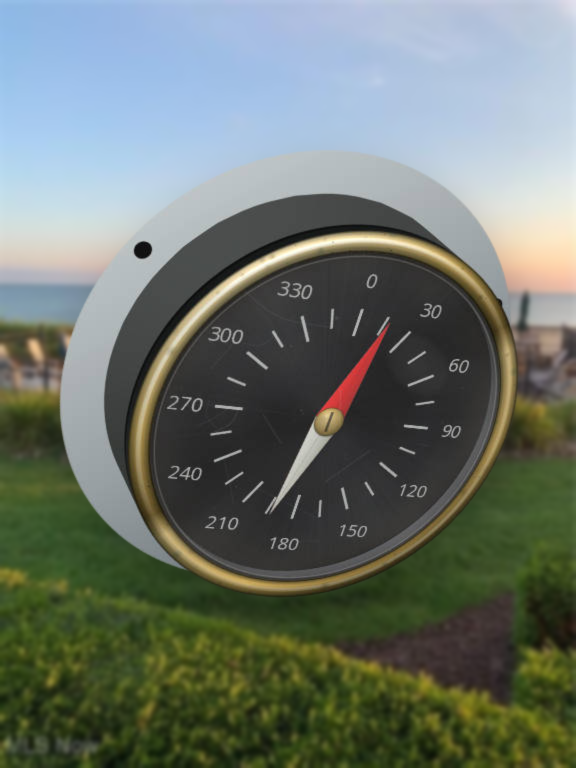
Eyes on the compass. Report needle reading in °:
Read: 15 °
